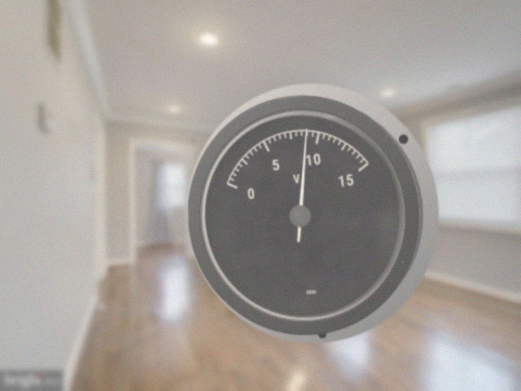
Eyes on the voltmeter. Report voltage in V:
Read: 9 V
